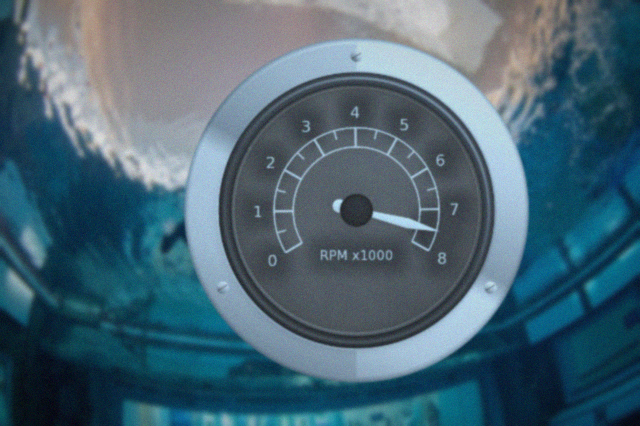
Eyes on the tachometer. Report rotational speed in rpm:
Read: 7500 rpm
